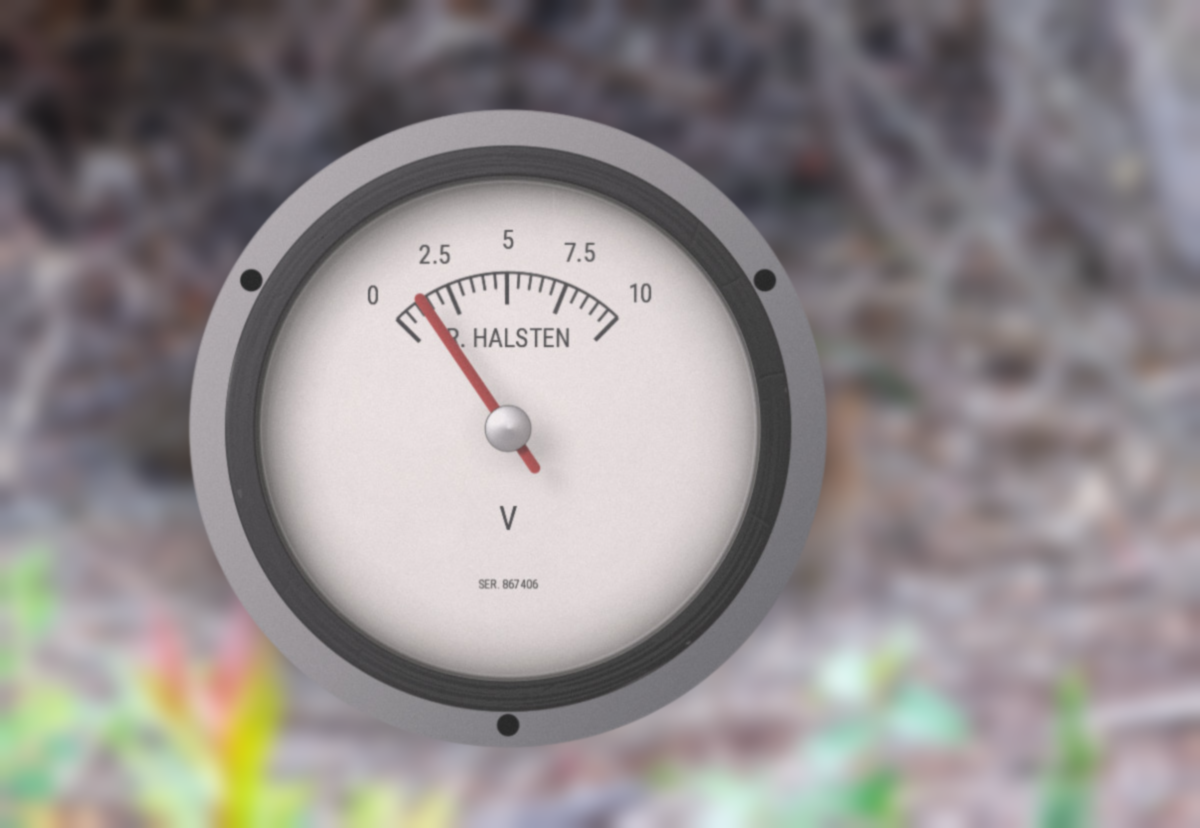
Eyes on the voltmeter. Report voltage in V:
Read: 1.25 V
